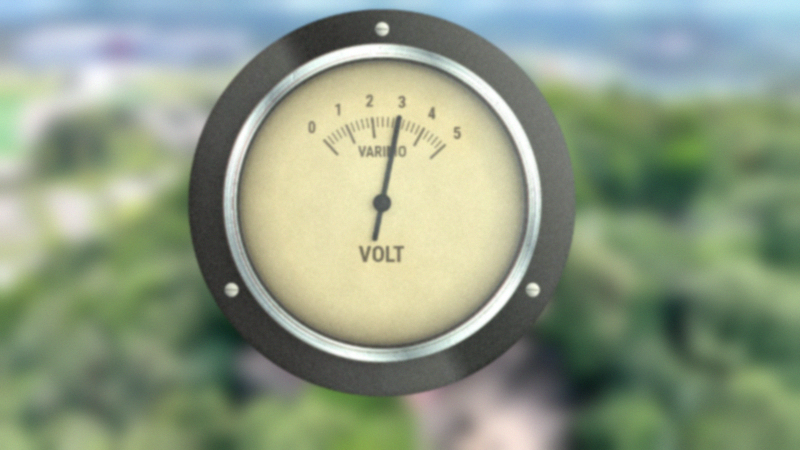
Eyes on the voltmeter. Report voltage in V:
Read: 3 V
